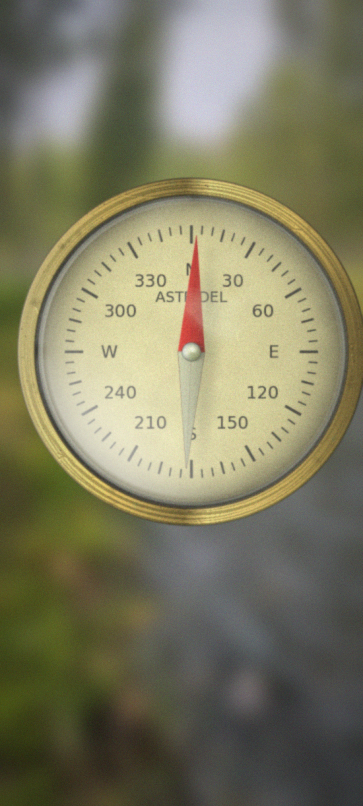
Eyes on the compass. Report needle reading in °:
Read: 2.5 °
